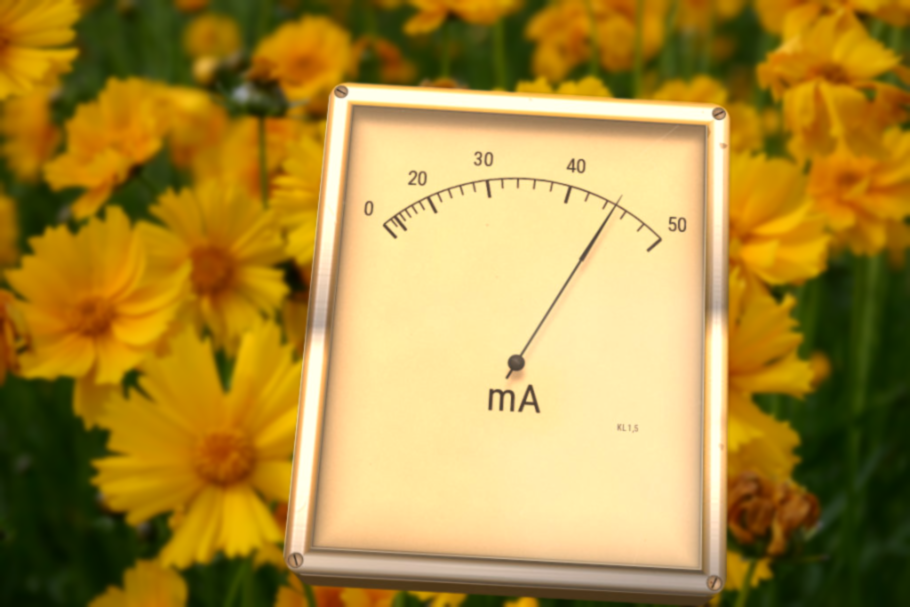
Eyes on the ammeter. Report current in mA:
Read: 45 mA
